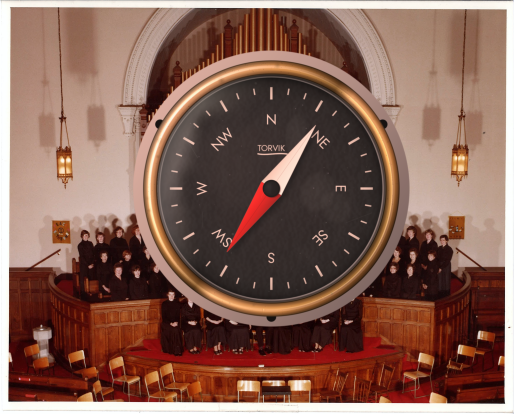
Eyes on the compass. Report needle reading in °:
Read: 215 °
